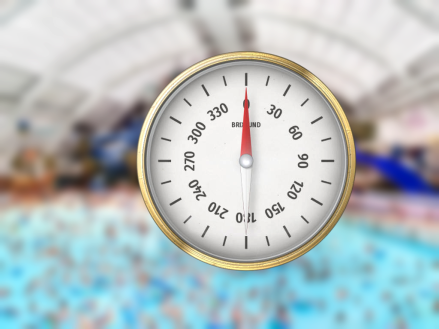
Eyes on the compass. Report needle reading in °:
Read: 0 °
